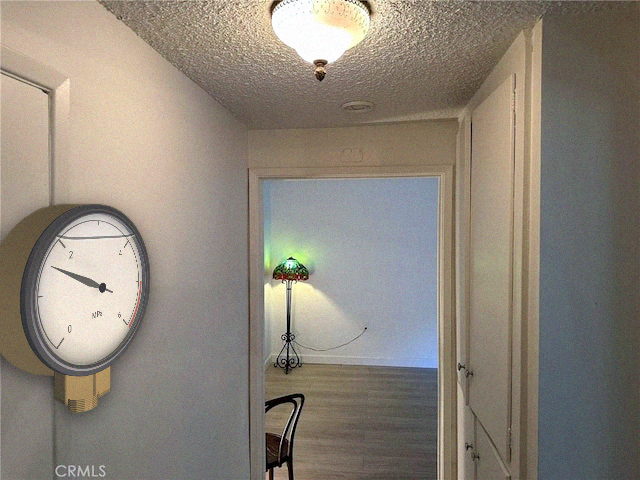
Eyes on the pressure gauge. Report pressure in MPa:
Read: 1.5 MPa
